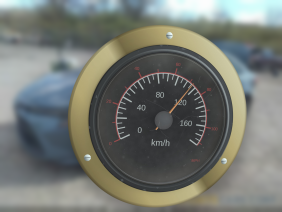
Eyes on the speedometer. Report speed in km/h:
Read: 115 km/h
